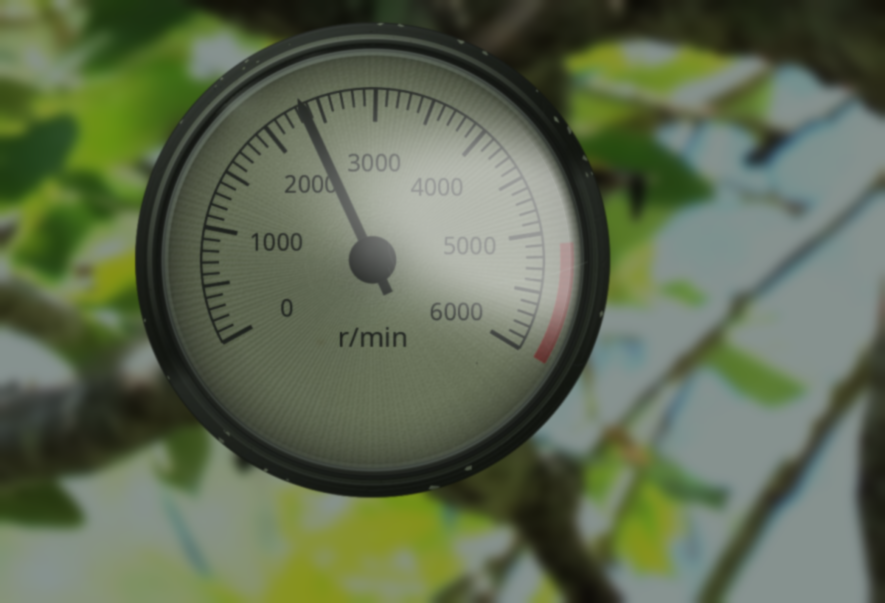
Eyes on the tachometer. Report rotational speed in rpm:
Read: 2350 rpm
